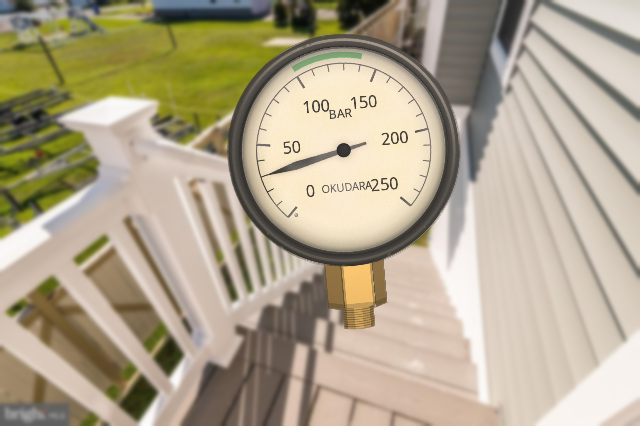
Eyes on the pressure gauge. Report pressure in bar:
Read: 30 bar
